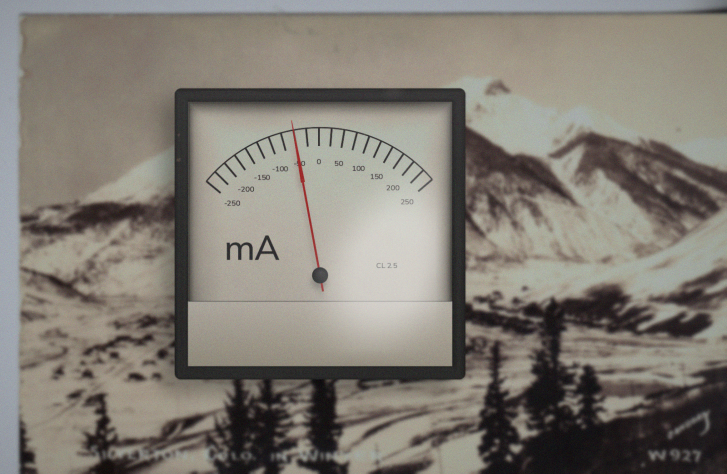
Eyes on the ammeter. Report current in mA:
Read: -50 mA
